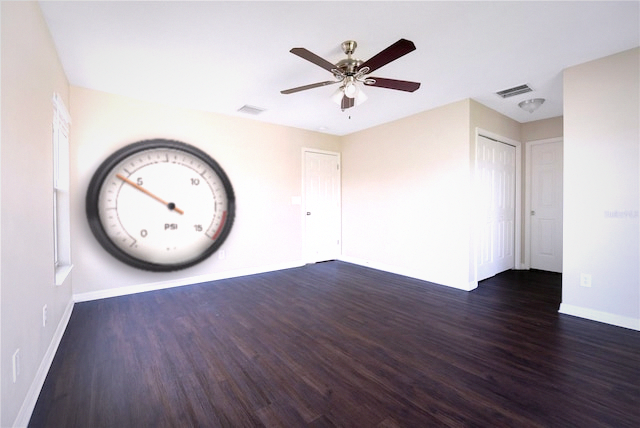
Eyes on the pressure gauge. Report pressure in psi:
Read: 4.5 psi
